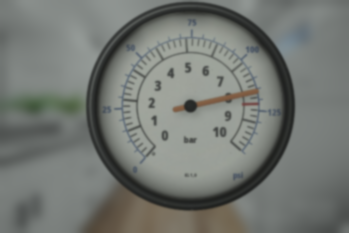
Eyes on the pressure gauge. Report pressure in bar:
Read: 8 bar
